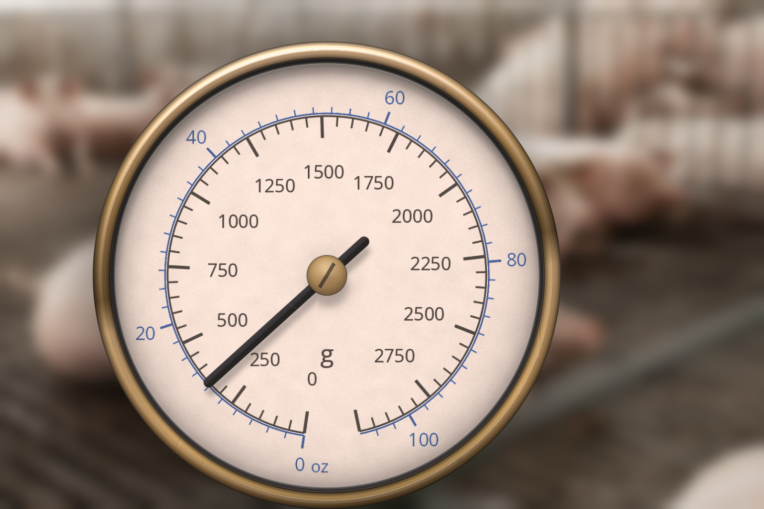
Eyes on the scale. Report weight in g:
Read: 350 g
